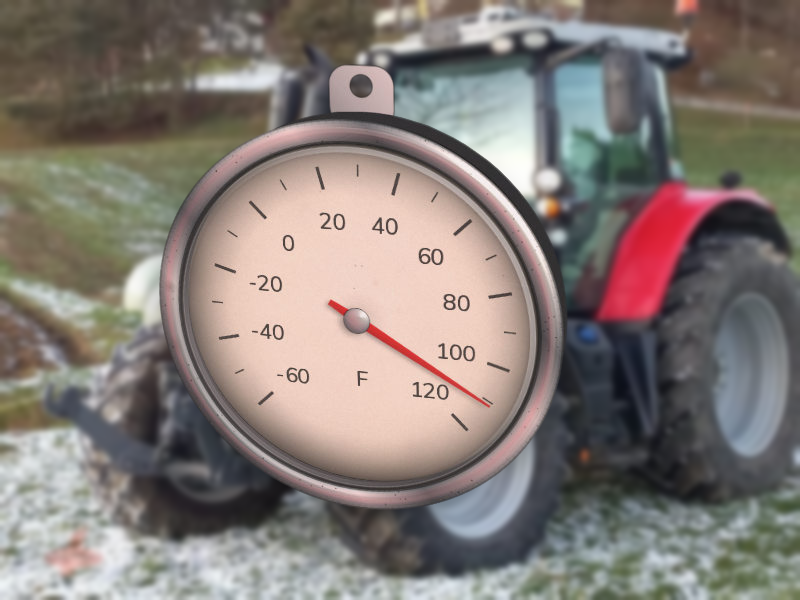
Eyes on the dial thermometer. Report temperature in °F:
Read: 110 °F
